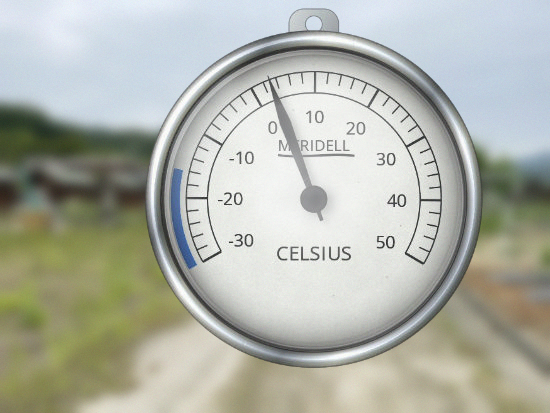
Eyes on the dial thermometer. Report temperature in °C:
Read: 3 °C
